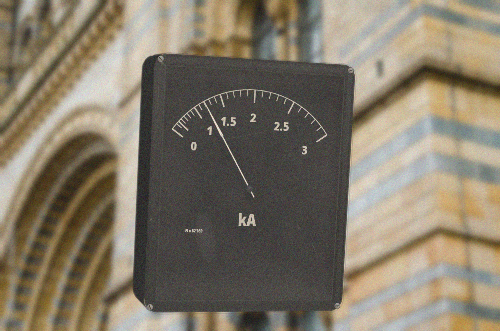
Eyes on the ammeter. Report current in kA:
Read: 1.2 kA
